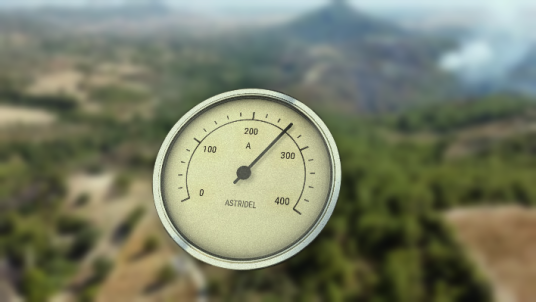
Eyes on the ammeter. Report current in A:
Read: 260 A
